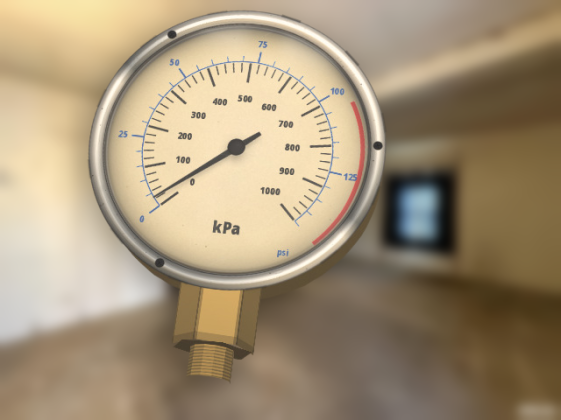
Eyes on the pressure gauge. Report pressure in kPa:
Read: 20 kPa
